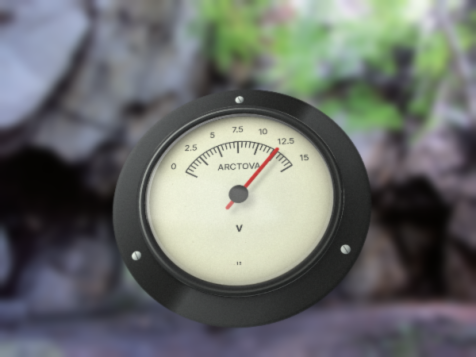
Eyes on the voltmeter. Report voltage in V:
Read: 12.5 V
